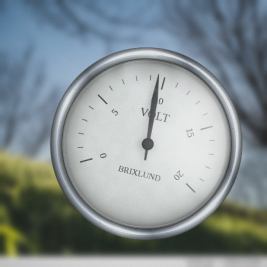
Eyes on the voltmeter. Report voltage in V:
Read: 9.5 V
